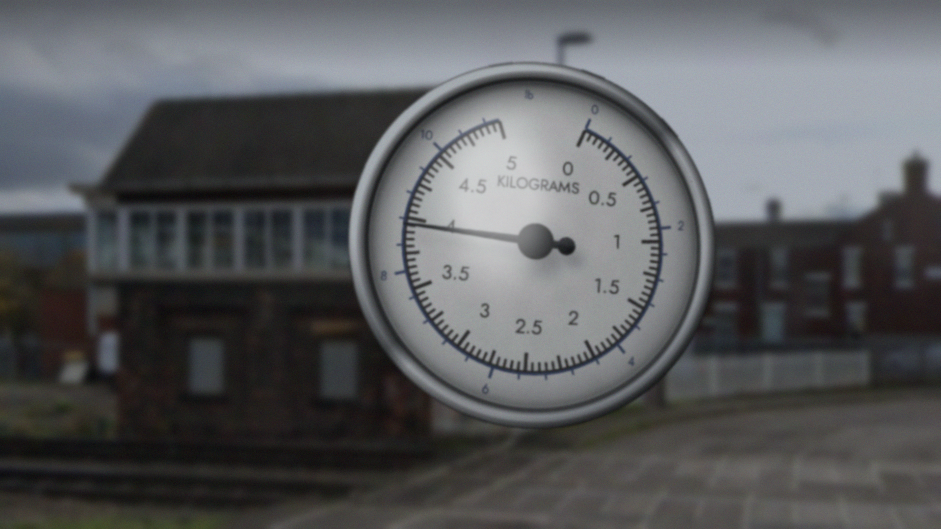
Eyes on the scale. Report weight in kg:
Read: 3.95 kg
